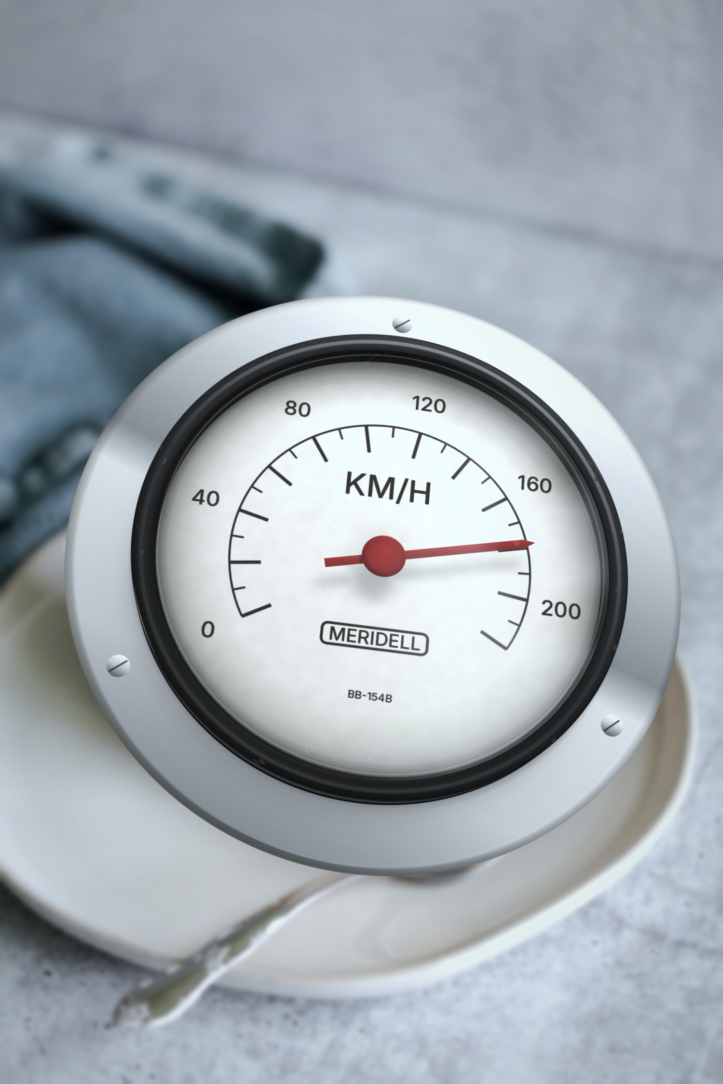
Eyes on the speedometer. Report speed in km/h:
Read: 180 km/h
